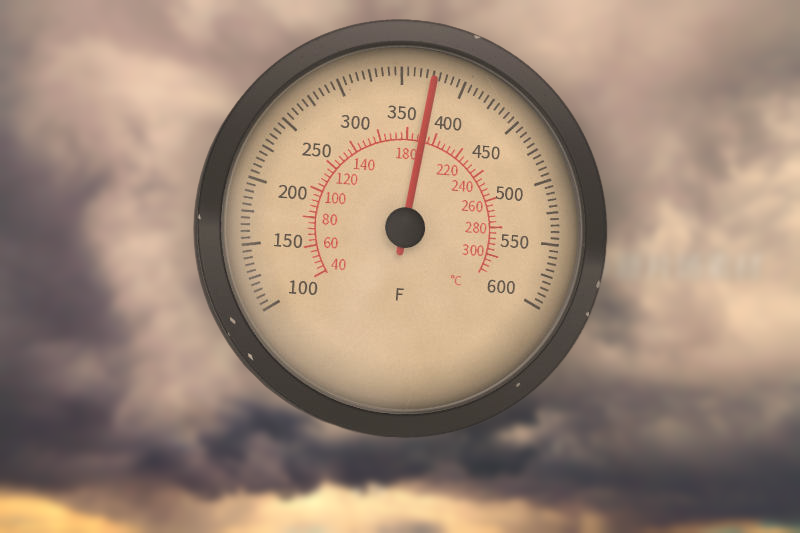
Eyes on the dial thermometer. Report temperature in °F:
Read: 375 °F
